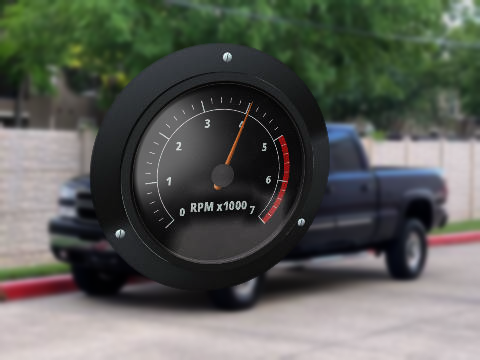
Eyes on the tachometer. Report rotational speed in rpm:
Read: 4000 rpm
